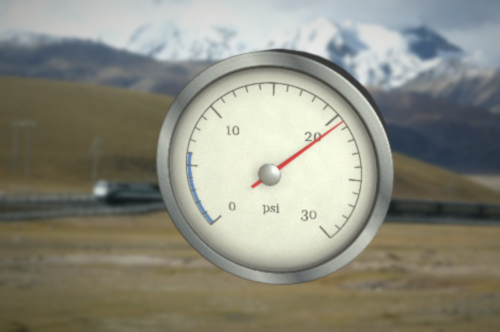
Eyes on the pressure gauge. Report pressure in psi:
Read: 20.5 psi
